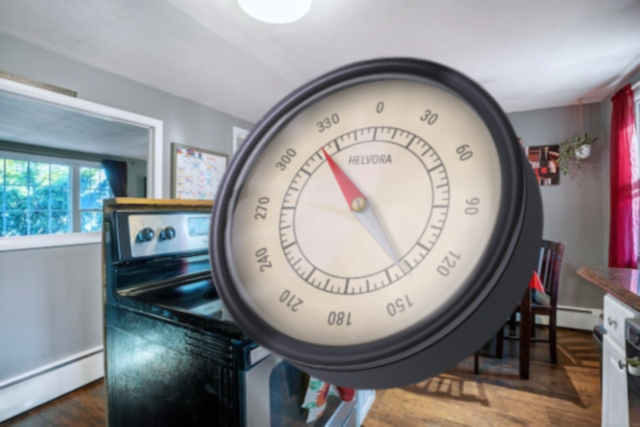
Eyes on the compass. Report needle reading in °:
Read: 320 °
